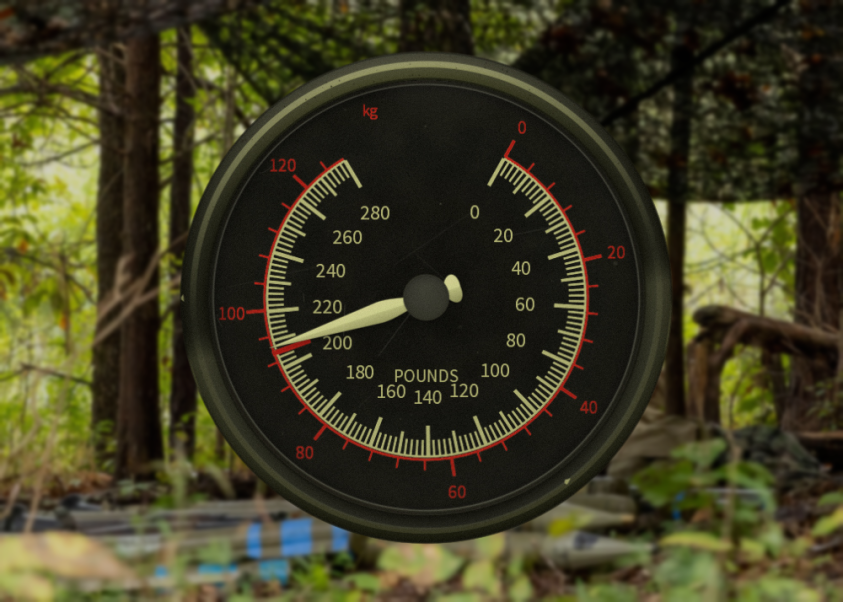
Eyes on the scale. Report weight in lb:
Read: 208 lb
